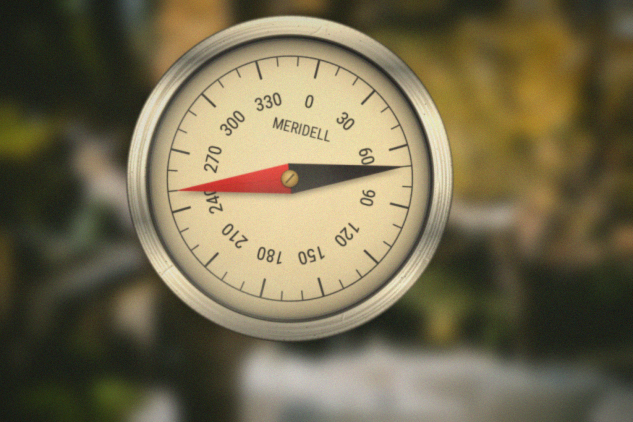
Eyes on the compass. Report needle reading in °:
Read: 250 °
